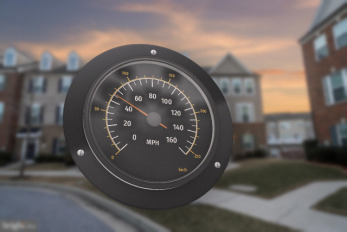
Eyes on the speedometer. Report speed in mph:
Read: 45 mph
